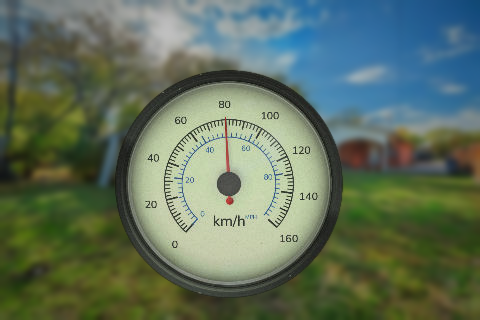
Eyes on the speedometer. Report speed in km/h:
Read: 80 km/h
